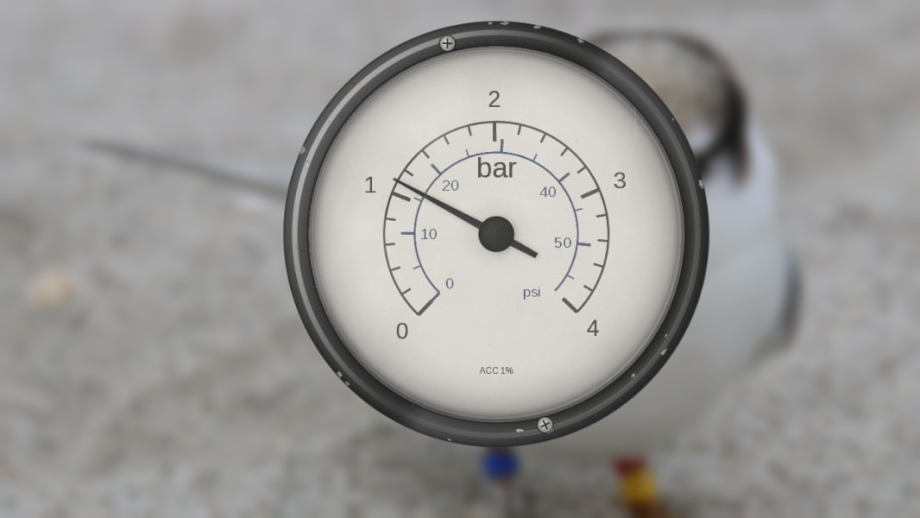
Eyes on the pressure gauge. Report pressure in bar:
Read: 1.1 bar
